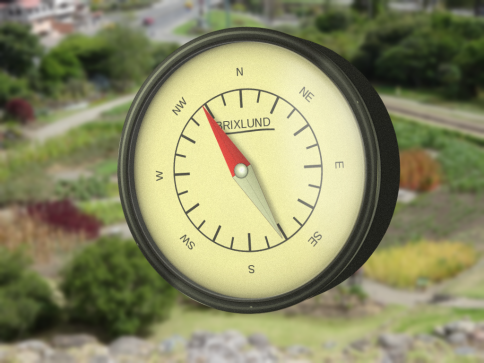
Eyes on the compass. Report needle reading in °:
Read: 330 °
